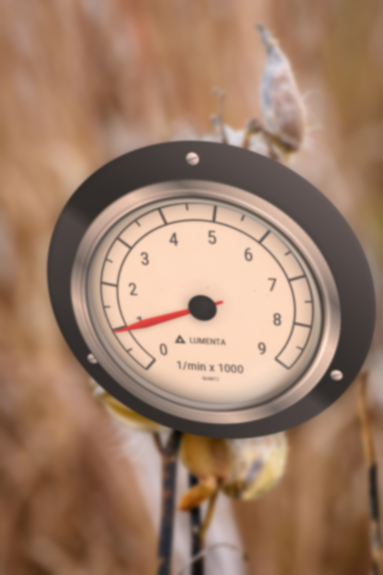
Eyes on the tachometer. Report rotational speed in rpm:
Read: 1000 rpm
